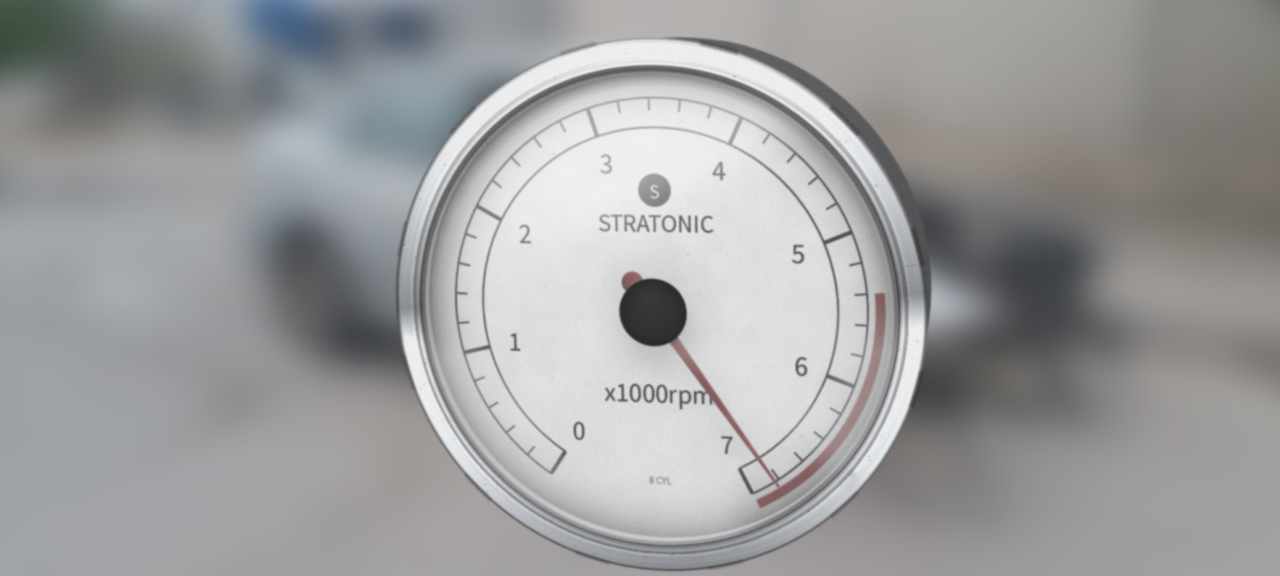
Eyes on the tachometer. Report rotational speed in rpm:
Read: 6800 rpm
